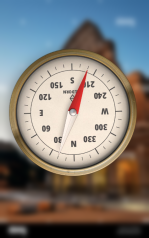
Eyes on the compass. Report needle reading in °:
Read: 200 °
